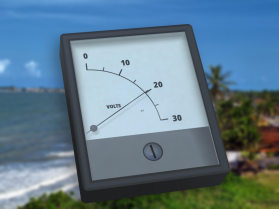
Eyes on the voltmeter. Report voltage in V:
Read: 20 V
